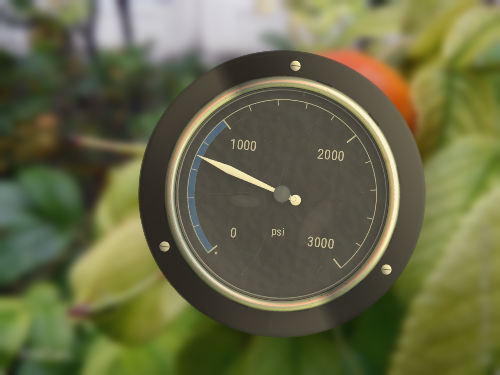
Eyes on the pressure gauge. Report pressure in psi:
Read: 700 psi
